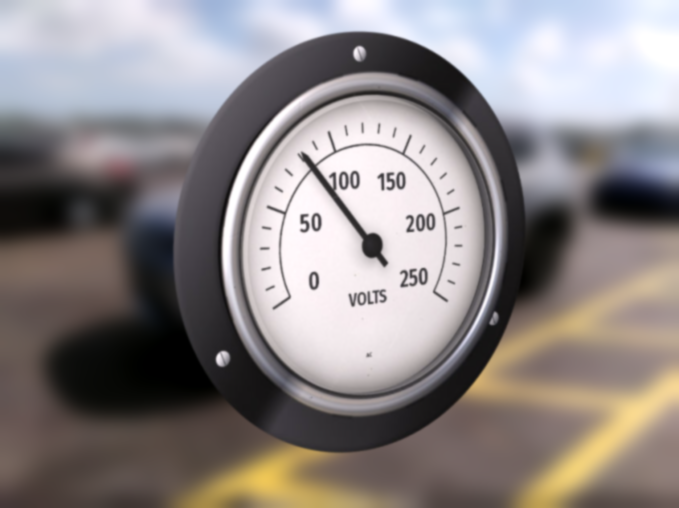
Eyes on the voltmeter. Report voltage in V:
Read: 80 V
